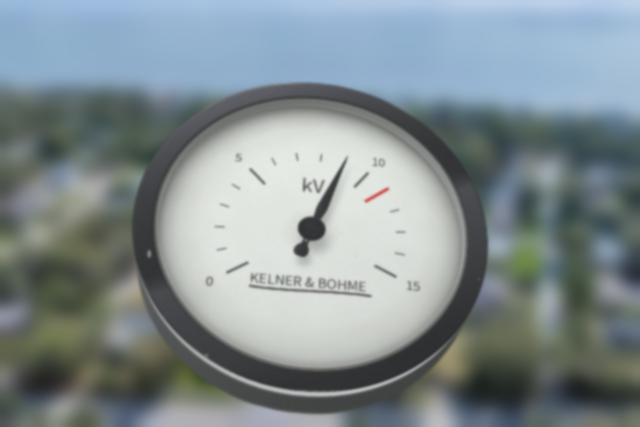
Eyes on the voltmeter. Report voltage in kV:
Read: 9 kV
